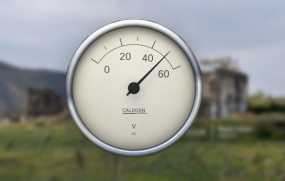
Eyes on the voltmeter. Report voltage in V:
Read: 50 V
